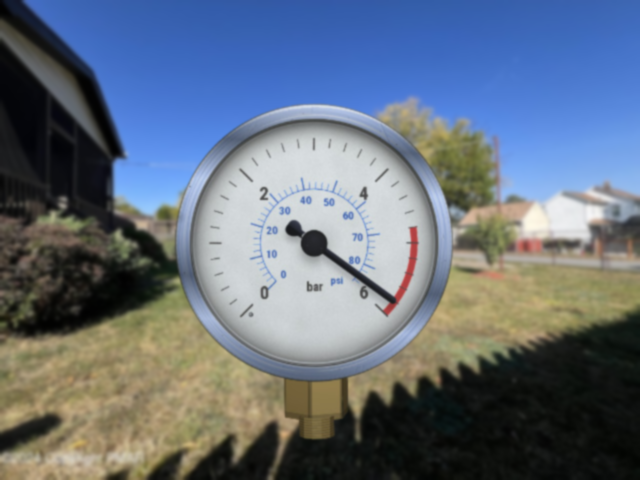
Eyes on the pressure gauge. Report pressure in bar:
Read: 5.8 bar
